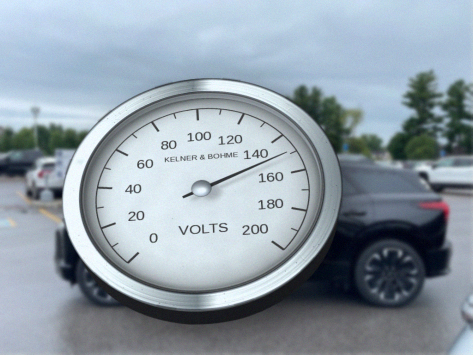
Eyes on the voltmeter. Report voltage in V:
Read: 150 V
